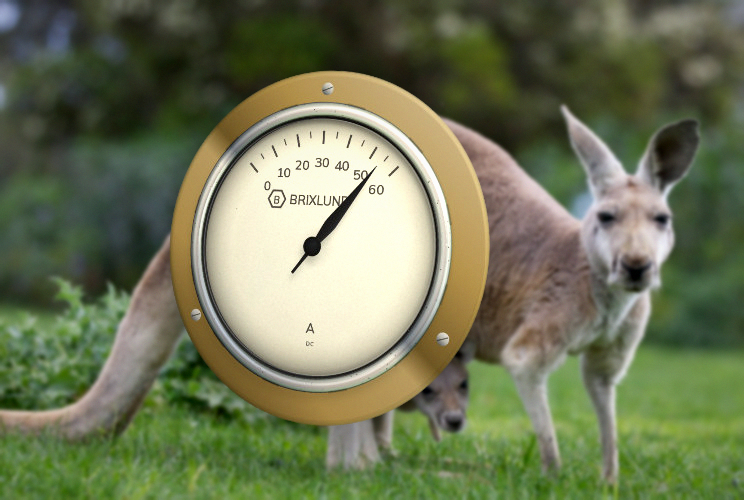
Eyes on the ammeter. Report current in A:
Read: 55 A
